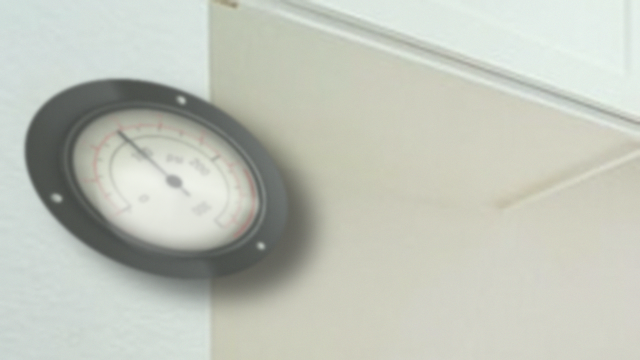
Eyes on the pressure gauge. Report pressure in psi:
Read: 100 psi
